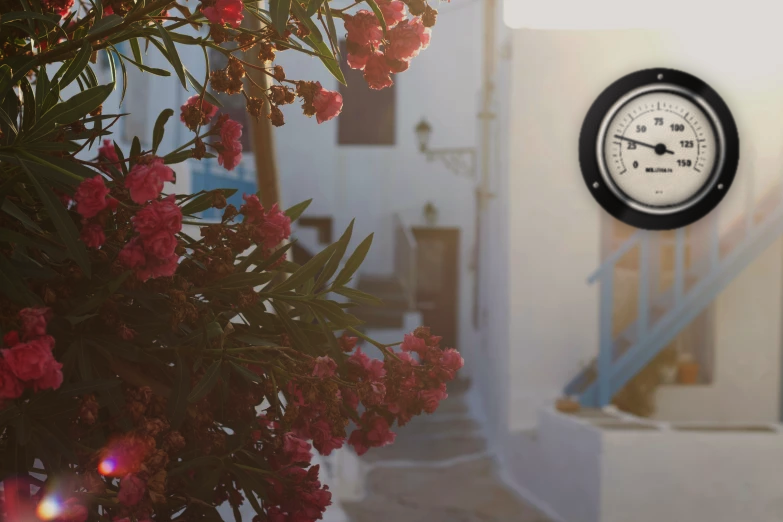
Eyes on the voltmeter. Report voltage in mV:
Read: 30 mV
